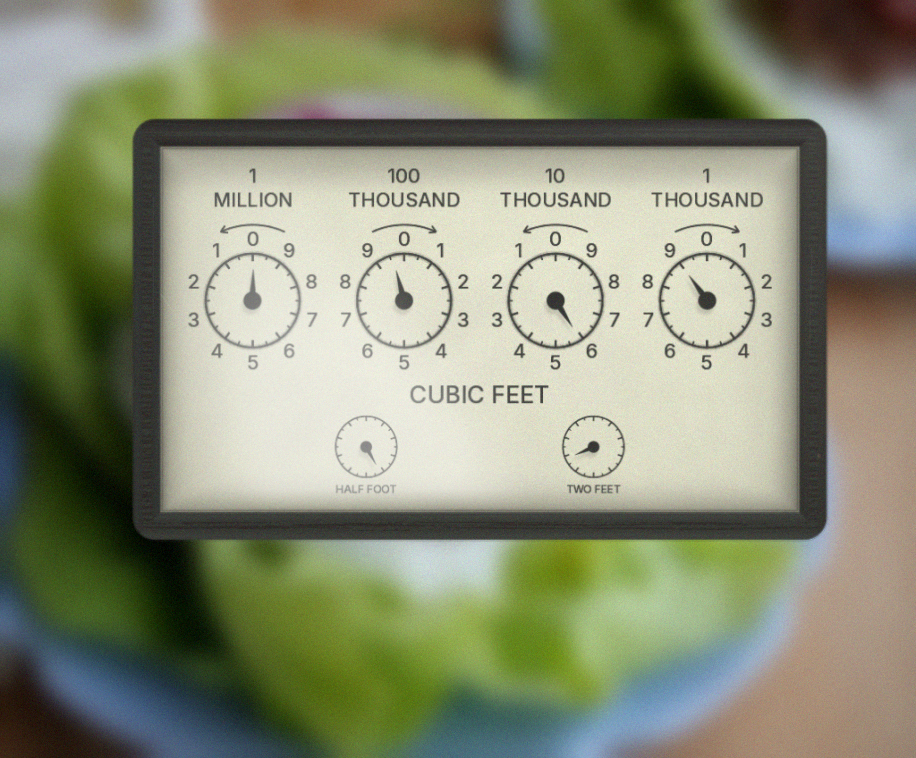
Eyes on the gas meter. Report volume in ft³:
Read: 995900 ft³
